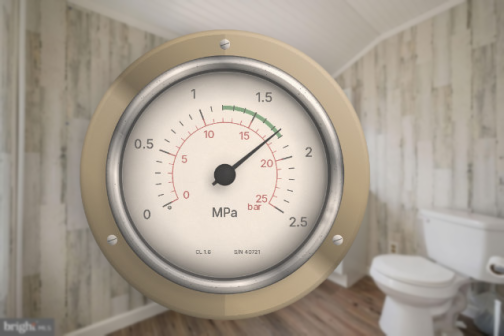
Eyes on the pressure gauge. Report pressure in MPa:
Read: 1.75 MPa
